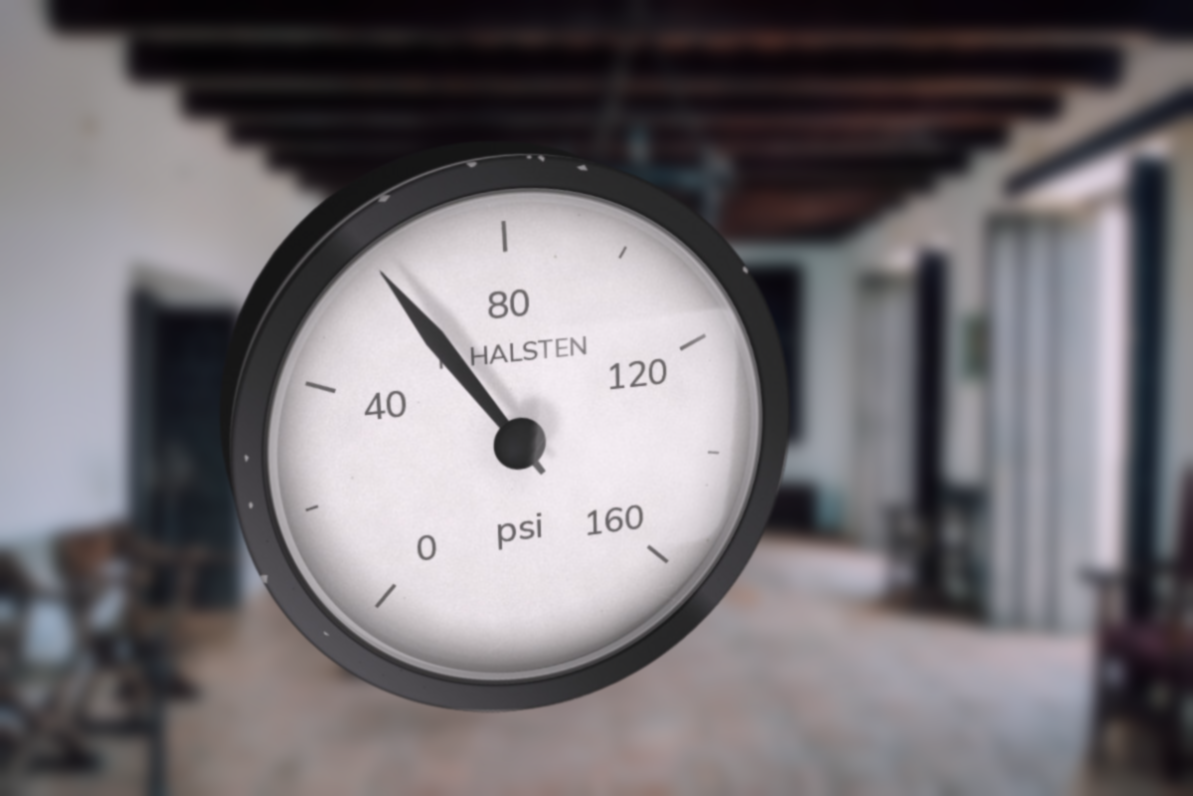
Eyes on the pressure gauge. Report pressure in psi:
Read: 60 psi
